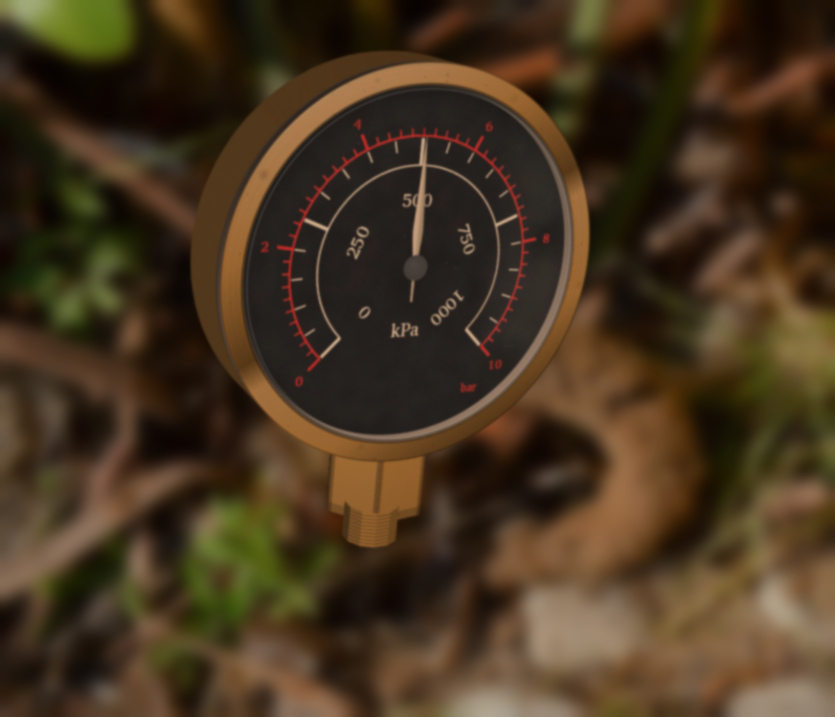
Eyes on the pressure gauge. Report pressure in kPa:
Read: 500 kPa
